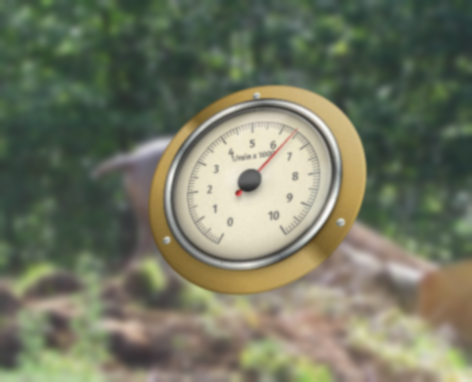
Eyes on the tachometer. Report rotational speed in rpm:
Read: 6500 rpm
